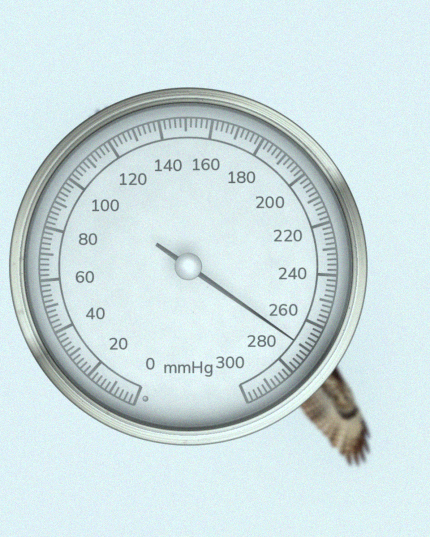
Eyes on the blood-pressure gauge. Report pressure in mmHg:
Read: 270 mmHg
